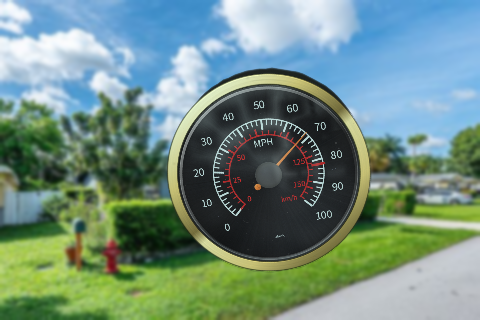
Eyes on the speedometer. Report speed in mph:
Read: 68 mph
